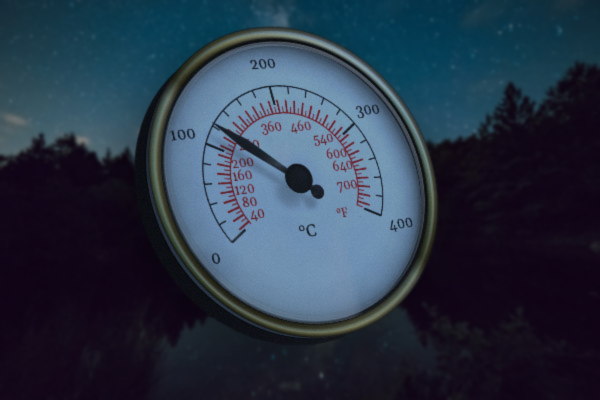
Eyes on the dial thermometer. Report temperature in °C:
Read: 120 °C
